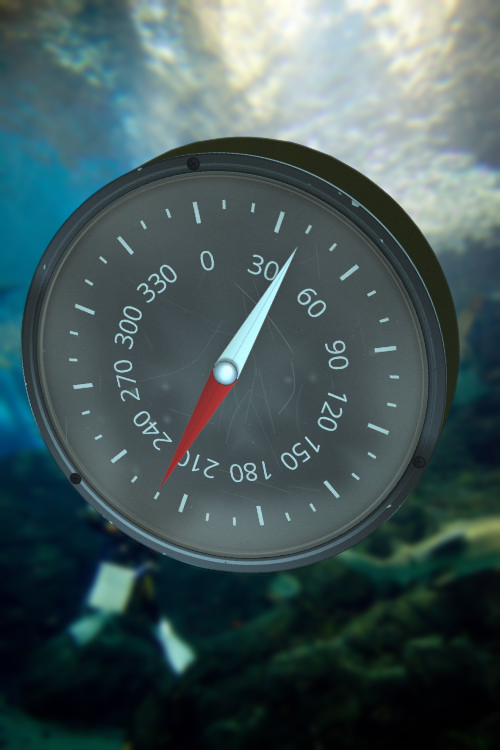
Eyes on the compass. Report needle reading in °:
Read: 220 °
